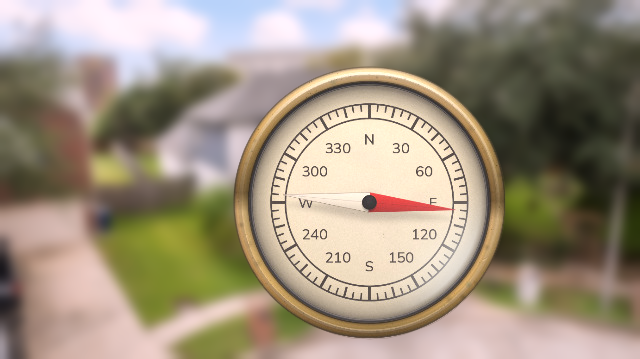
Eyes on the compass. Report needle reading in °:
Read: 95 °
